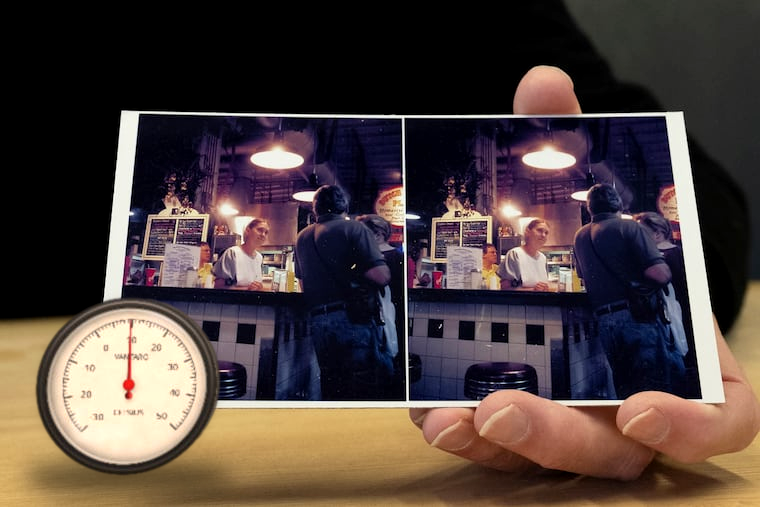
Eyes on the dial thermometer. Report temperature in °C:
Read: 10 °C
